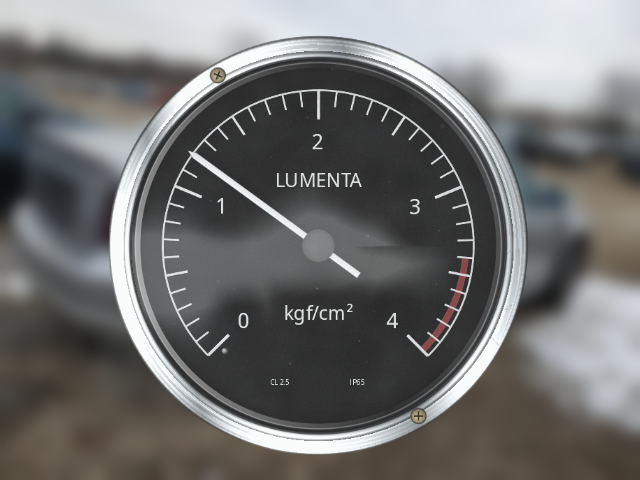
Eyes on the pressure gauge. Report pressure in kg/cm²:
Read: 1.2 kg/cm²
